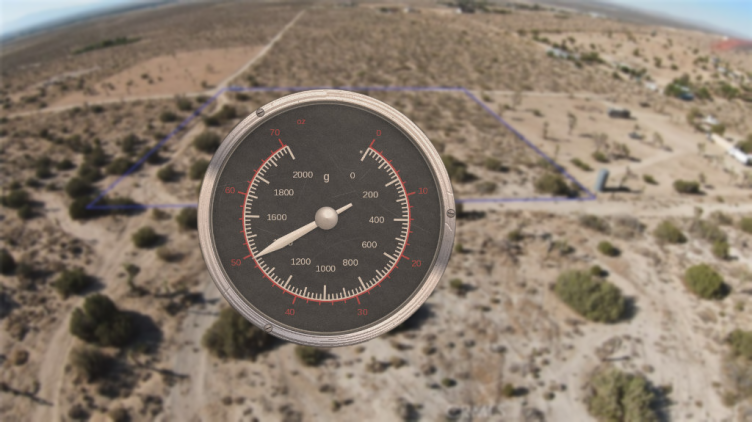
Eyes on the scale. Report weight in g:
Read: 1400 g
